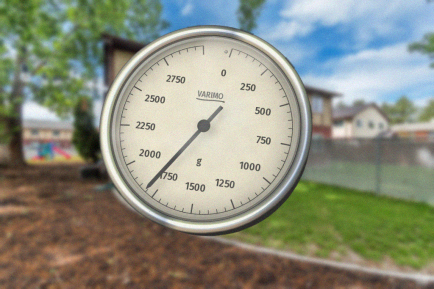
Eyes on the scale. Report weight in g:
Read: 1800 g
